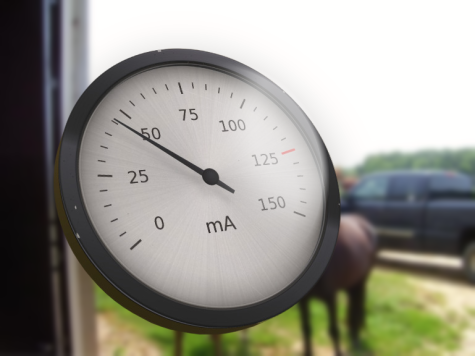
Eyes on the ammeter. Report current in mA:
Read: 45 mA
